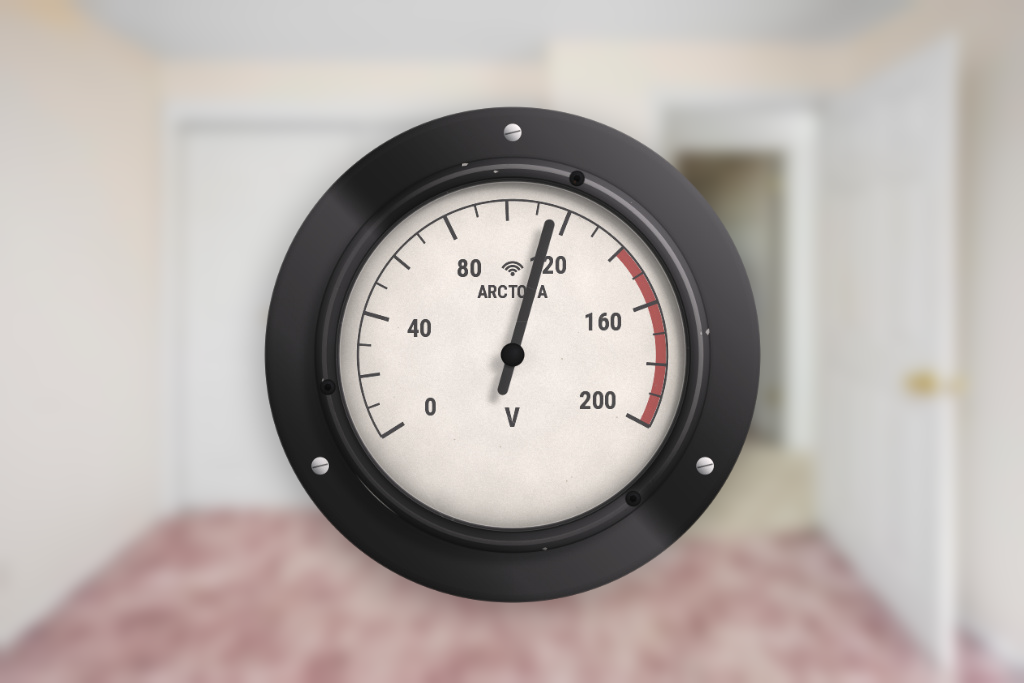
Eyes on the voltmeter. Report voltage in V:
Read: 115 V
